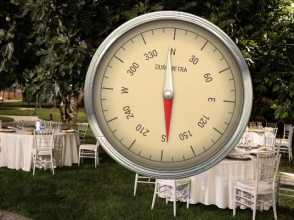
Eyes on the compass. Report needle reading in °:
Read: 175 °
